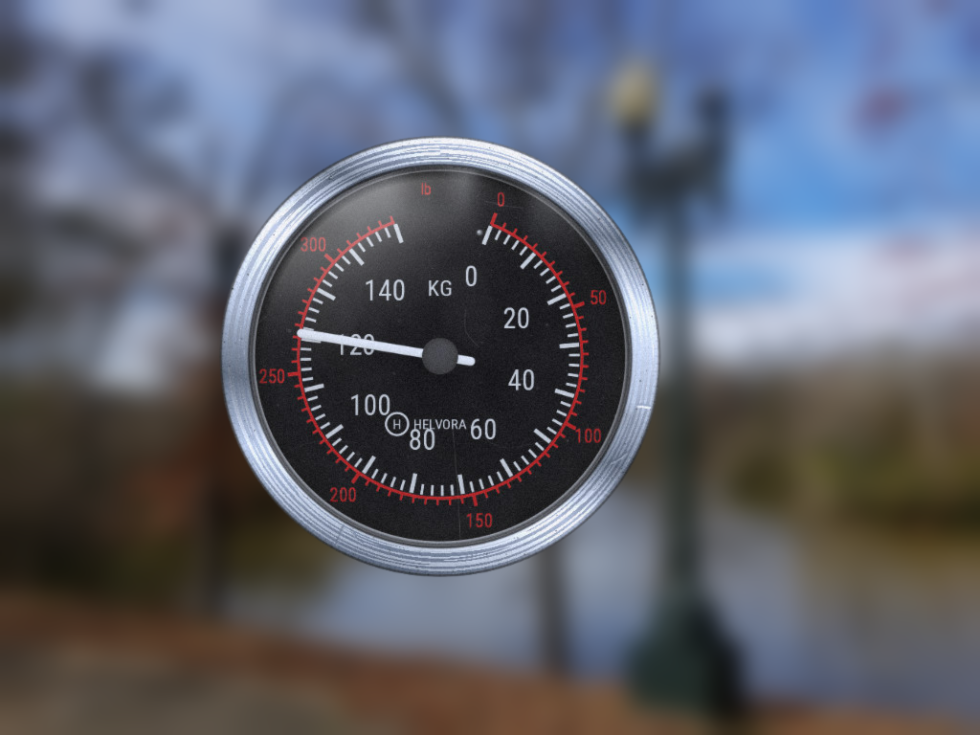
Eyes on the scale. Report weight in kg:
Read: 121 kg
